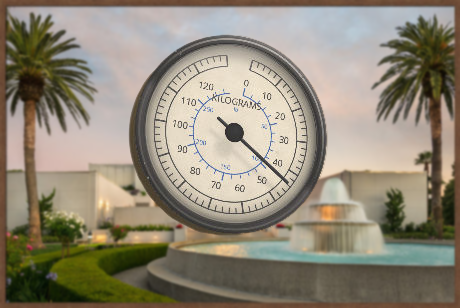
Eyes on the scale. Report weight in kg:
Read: 44 kg
